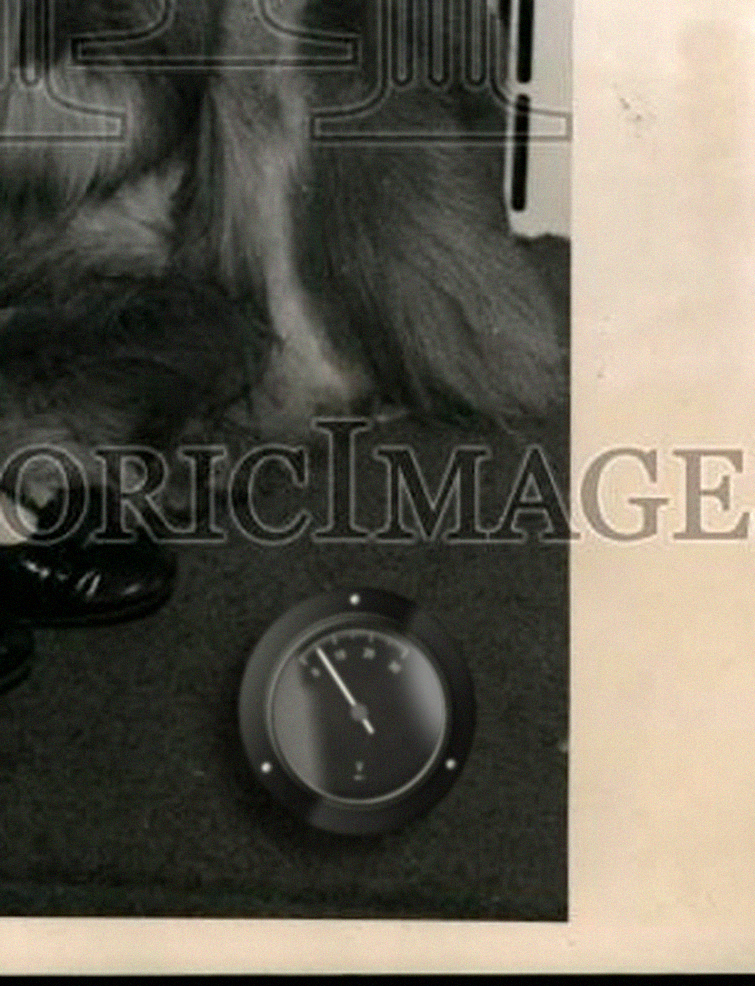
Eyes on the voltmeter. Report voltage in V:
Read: 5 V
